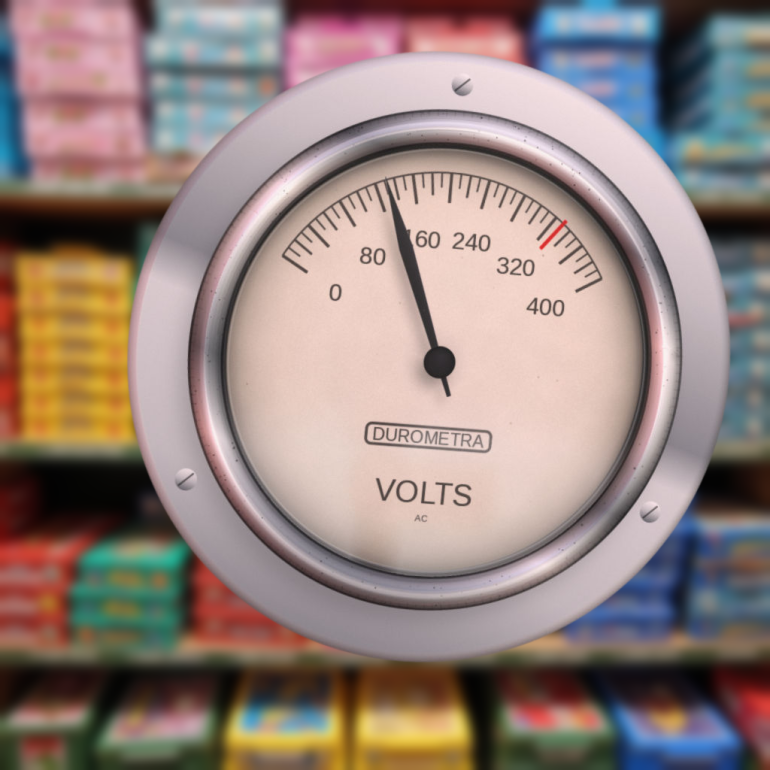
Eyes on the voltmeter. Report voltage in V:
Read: 130 V
